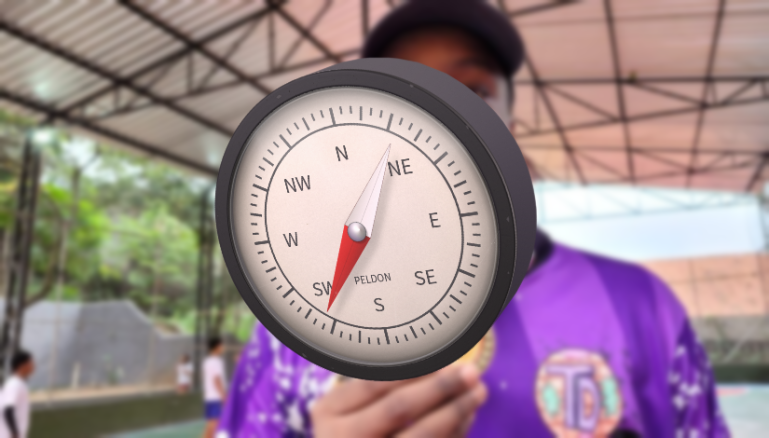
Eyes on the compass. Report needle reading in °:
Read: 215 °
